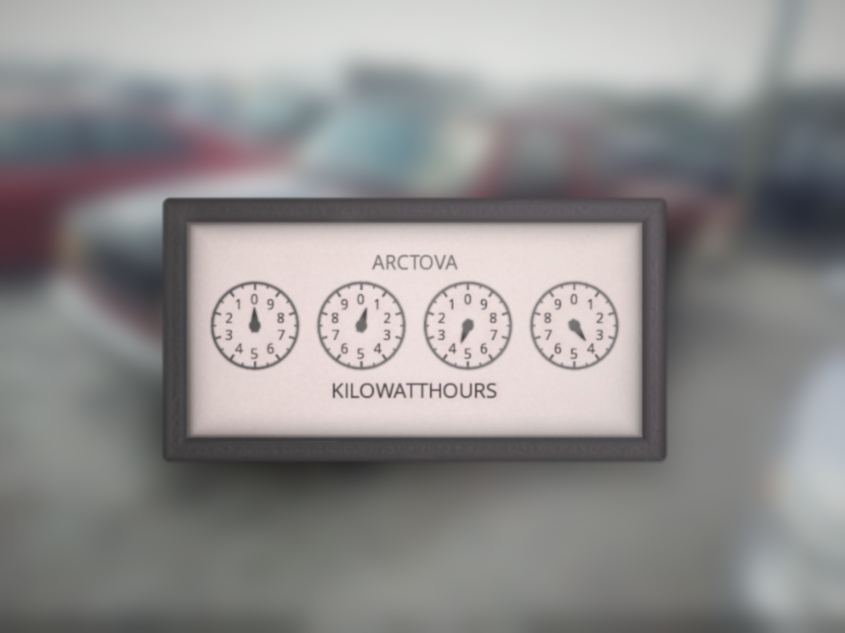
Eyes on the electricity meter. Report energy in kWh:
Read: 44 kWh
